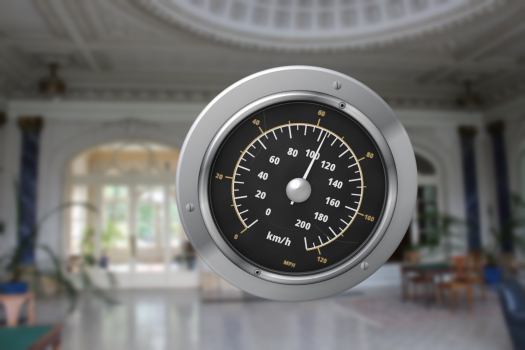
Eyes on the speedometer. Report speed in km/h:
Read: 102.5 km/h
